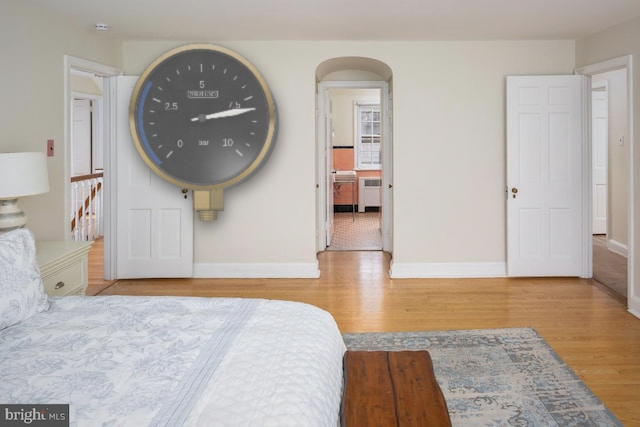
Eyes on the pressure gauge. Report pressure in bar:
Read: 8 bar
